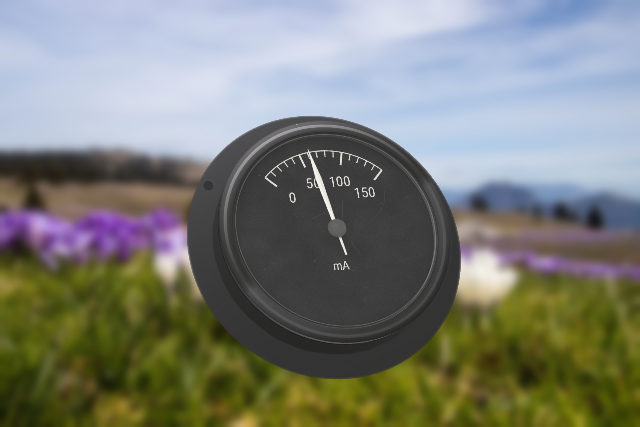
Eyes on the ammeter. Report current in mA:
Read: 60 mA
